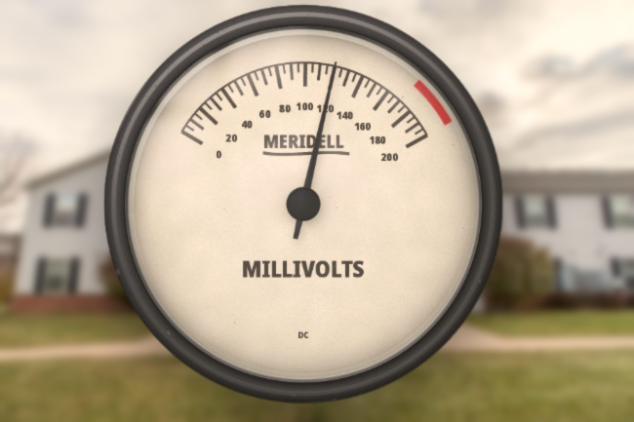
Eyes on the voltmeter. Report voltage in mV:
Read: 120 mV
